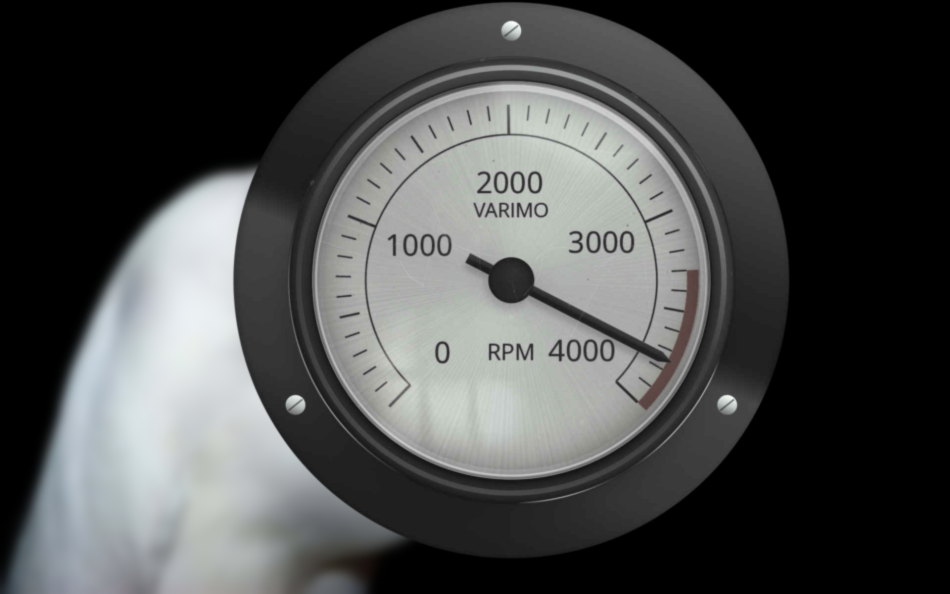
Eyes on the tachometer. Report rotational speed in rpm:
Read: 3750 rpm
